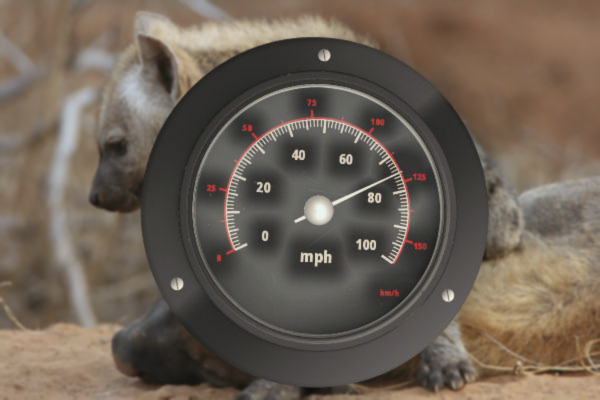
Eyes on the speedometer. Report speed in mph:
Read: 75 mph
